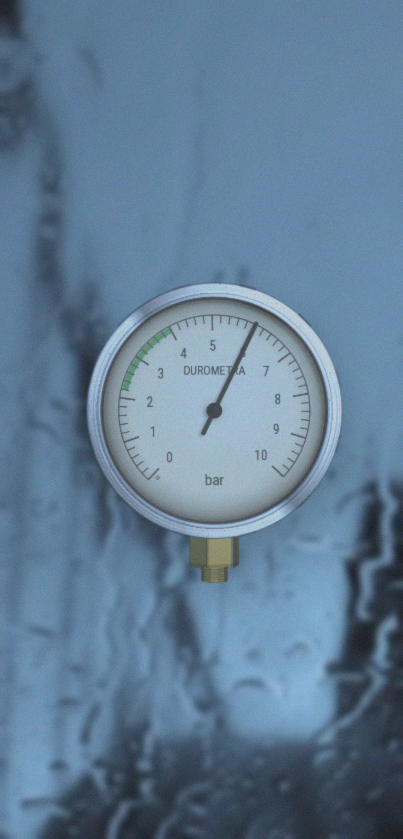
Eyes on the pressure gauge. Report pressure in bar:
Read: 6 bar
